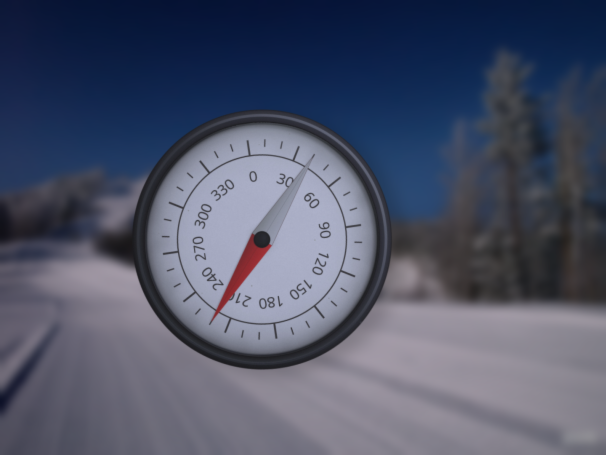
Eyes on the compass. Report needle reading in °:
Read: 220 °
